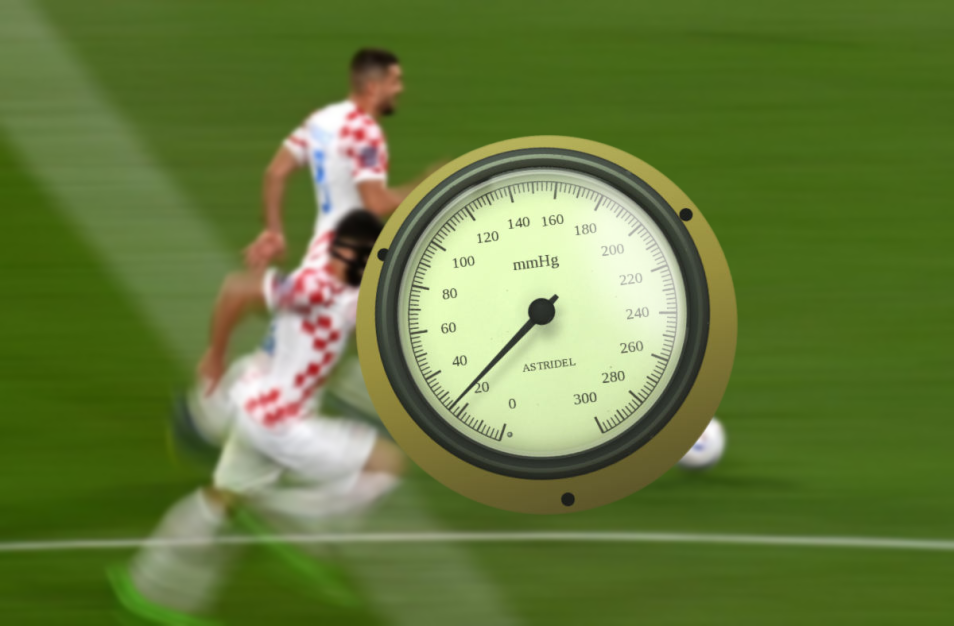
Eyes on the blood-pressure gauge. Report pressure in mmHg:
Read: 24 mmHg
